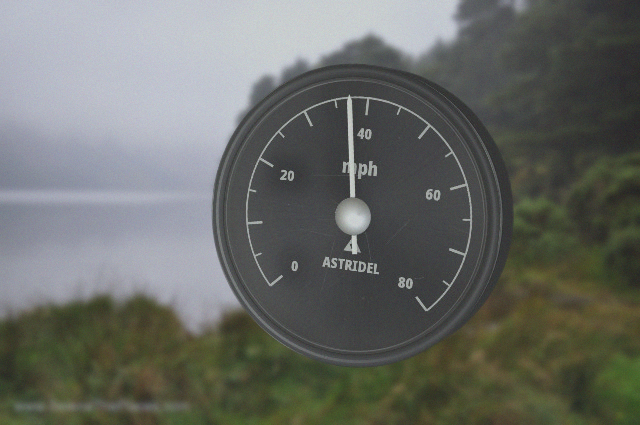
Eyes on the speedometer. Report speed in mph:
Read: 37.5 mph
